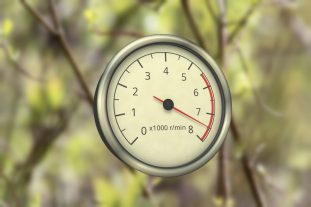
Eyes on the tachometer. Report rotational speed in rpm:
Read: 7500 rpm
